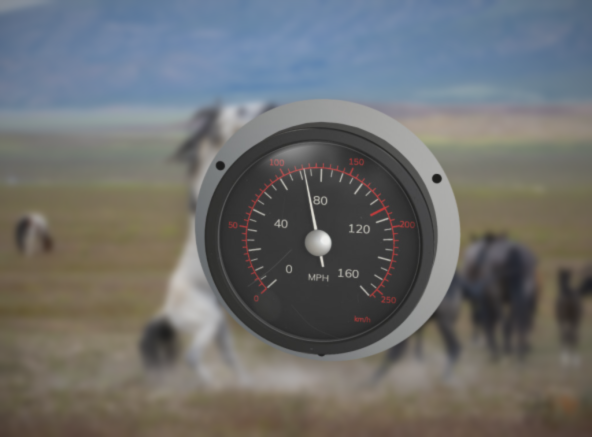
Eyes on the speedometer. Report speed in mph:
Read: 72.5 mph
